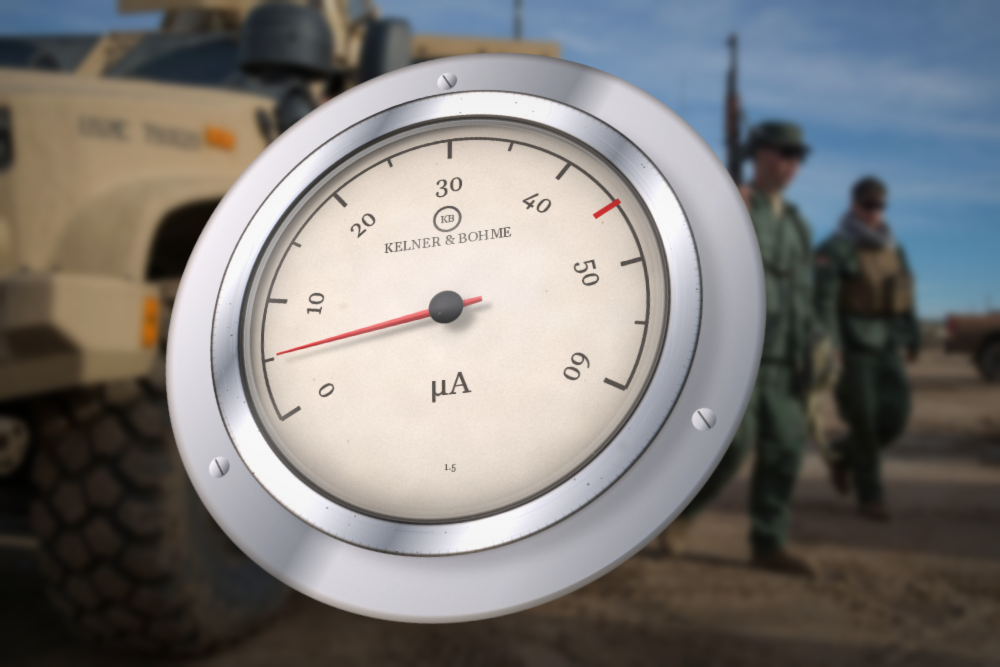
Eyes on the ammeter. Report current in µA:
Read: 5 µA
